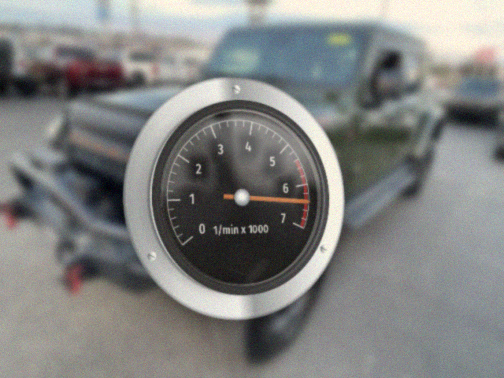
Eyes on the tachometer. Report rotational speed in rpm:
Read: 6400 rpm
